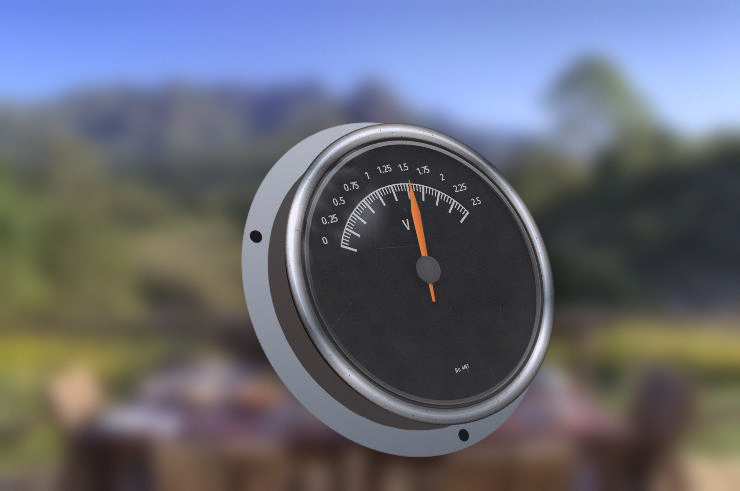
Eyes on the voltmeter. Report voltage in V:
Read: 1.5 V
